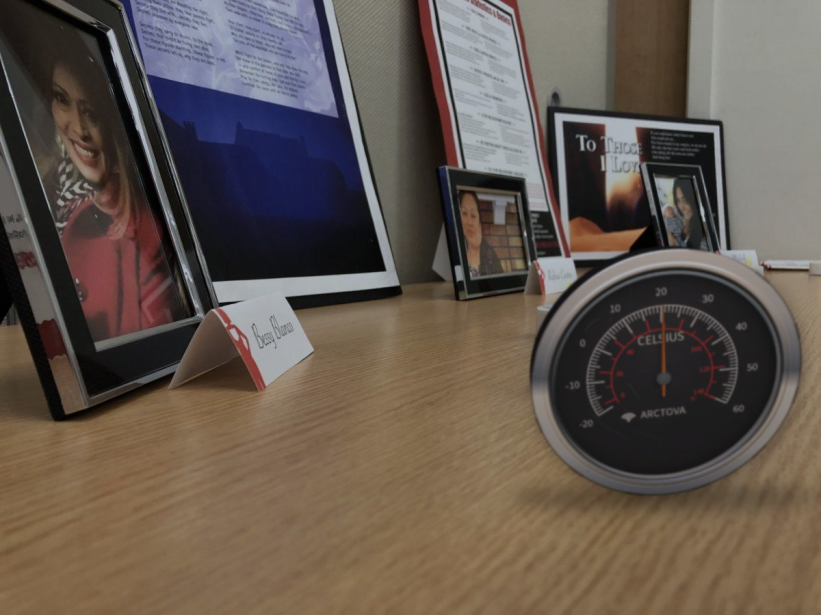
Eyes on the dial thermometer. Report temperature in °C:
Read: 20 °C
